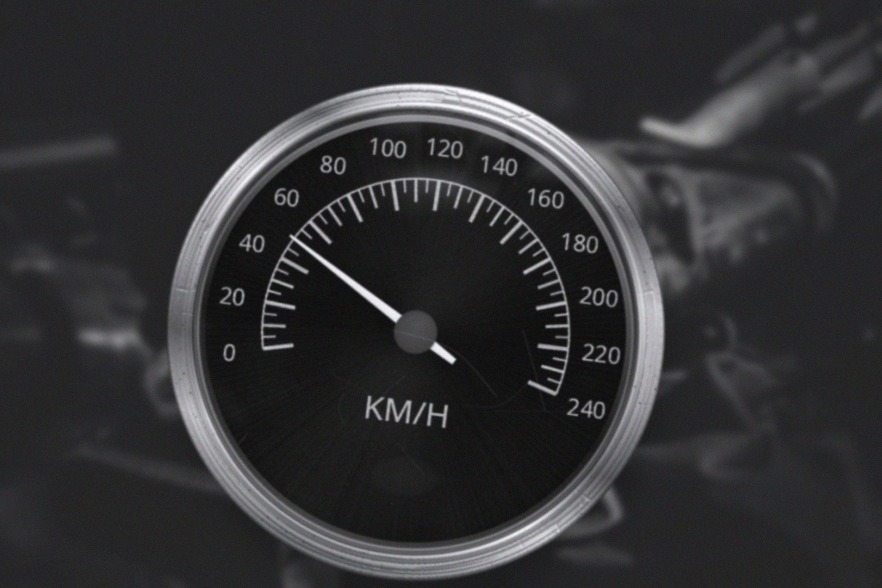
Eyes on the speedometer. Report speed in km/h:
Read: 50 km/h
